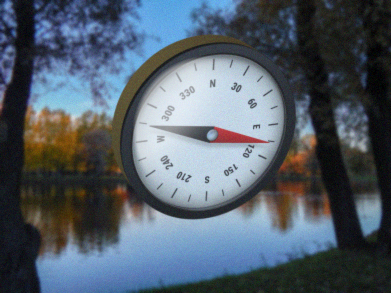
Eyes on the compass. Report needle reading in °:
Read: 105 °
